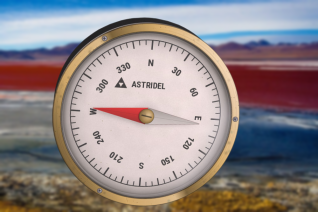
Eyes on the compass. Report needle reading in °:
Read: 275 °
